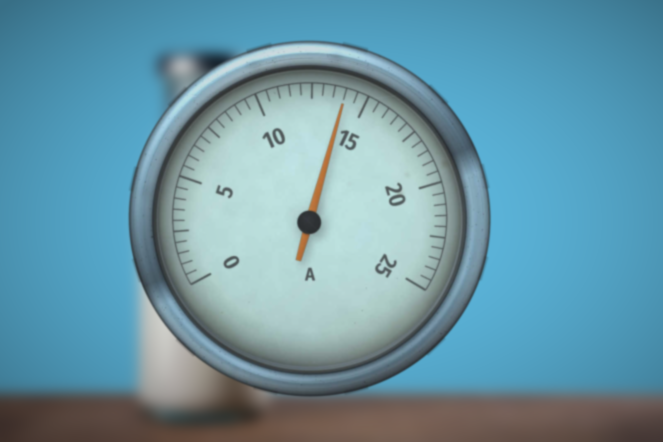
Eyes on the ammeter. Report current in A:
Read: 14 A
